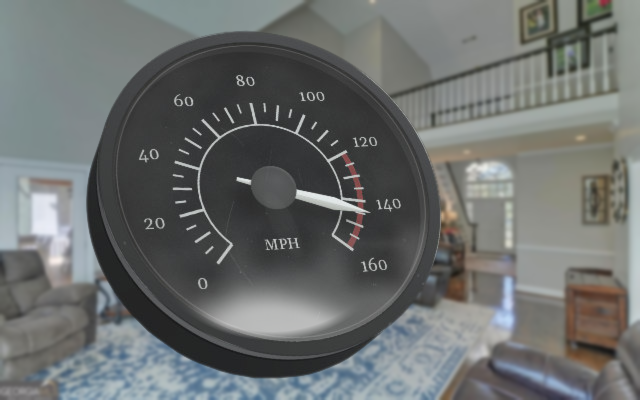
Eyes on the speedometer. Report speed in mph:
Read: 145 mph
